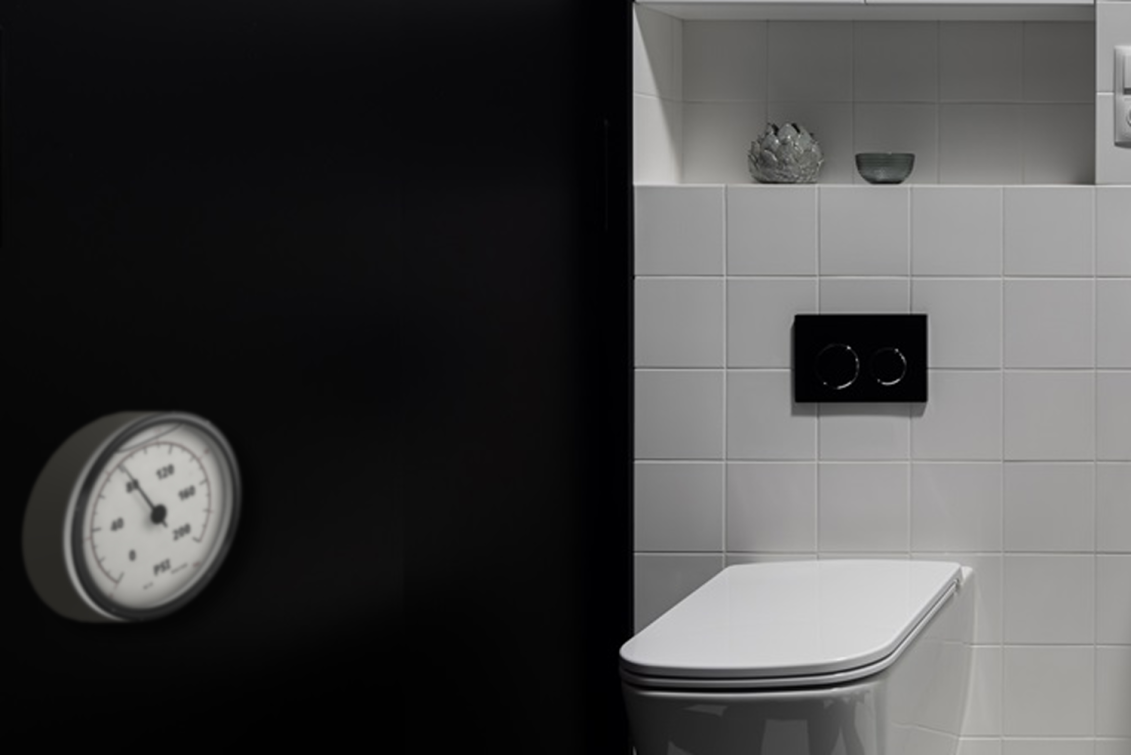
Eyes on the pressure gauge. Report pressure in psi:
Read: 80 psi
